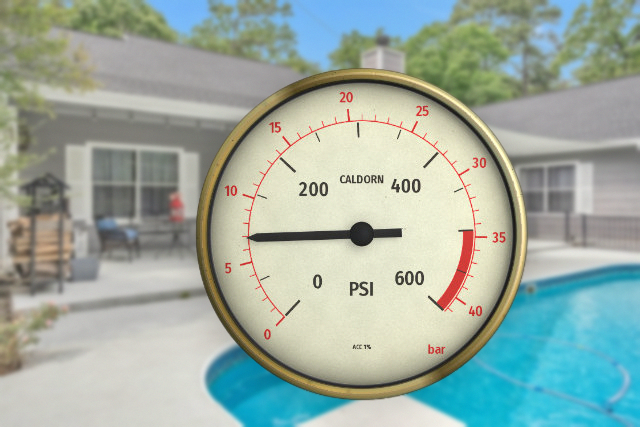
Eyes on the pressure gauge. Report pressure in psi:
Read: 100 psi
